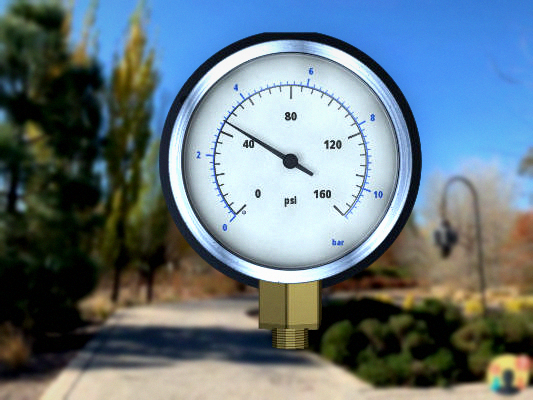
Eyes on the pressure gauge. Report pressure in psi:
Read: 45 psi
